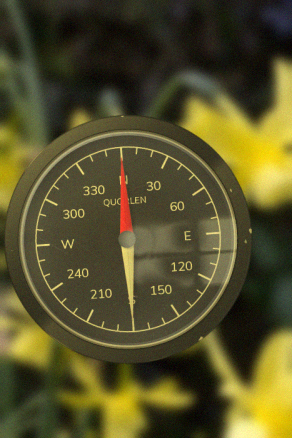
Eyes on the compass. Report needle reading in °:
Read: 0 °
